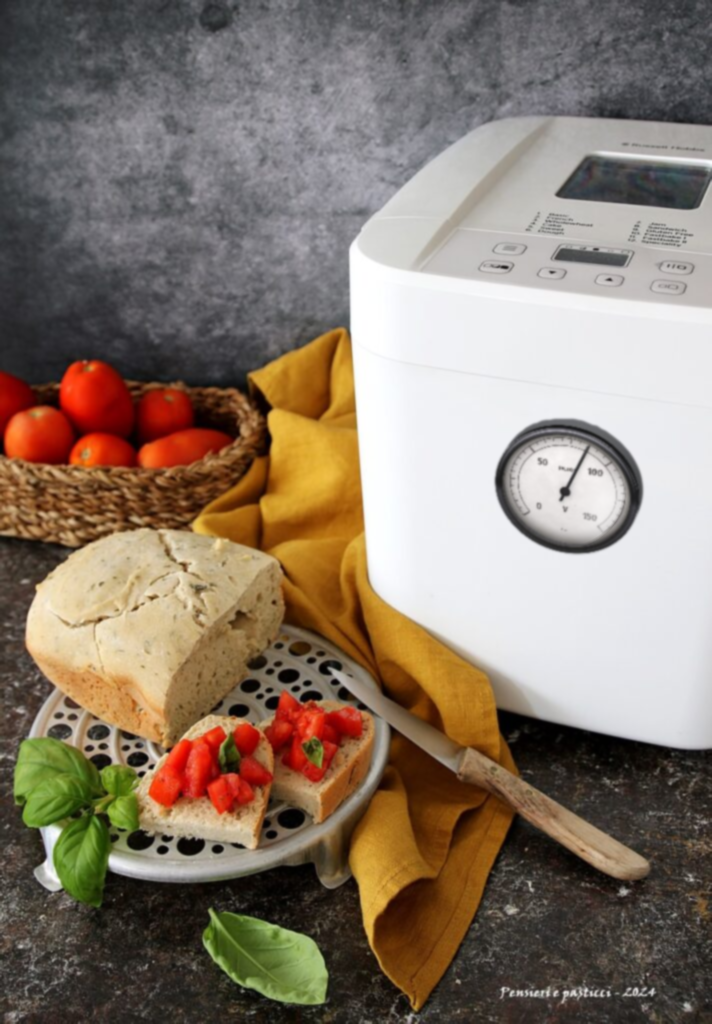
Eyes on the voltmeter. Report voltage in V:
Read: 85 V
